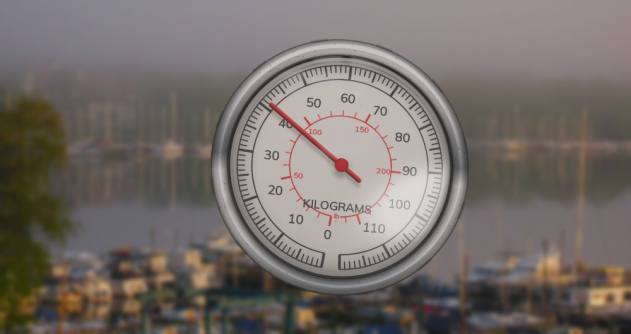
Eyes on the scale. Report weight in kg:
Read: 41 kg
